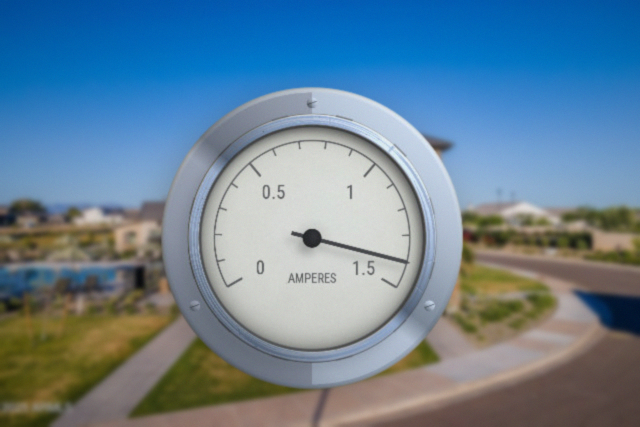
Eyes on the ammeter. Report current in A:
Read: 1.4 A
